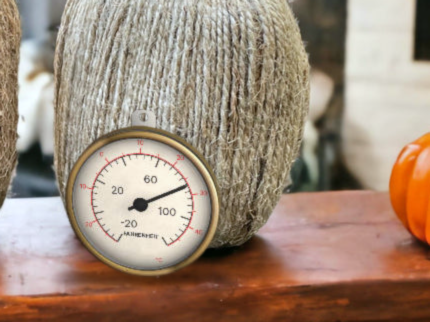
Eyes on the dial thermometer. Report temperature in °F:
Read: 80 °F
